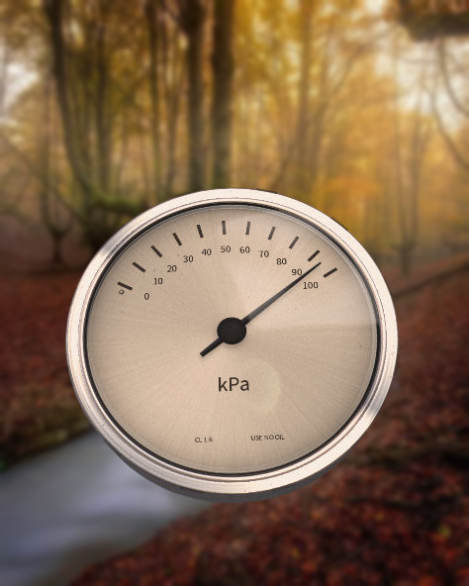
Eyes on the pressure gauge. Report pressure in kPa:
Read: 95 kPa
